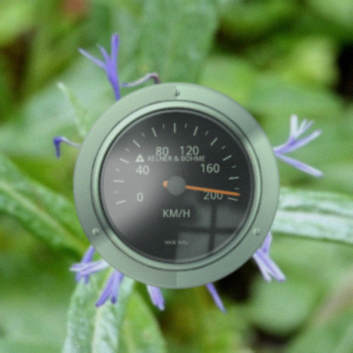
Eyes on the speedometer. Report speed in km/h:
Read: 195 km/h
